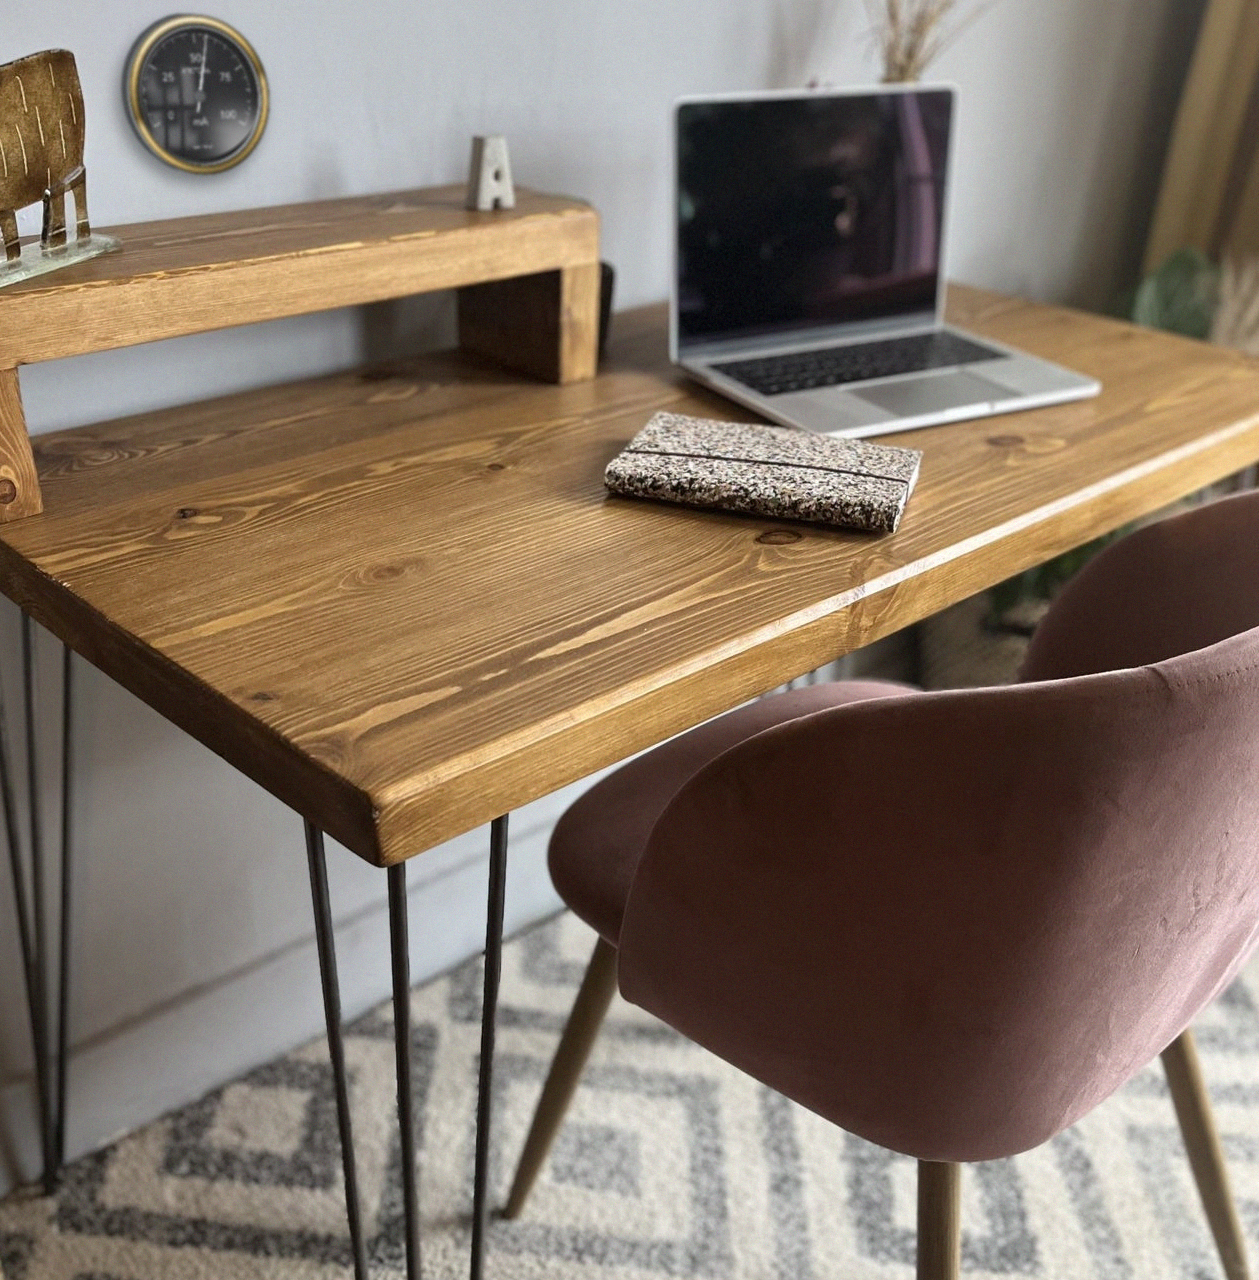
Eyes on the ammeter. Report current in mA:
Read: 55 mA
